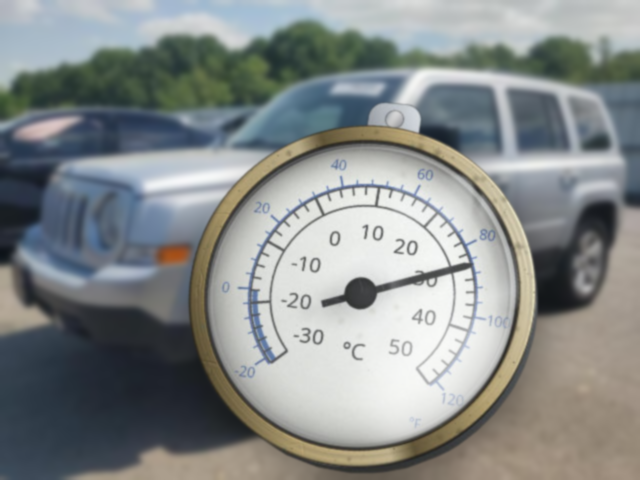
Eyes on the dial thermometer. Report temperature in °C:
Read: 30 °C
